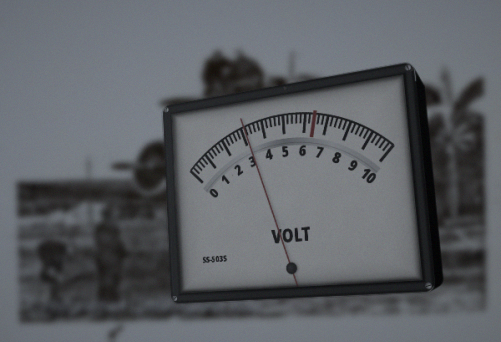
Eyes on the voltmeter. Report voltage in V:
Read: 3.2 V
